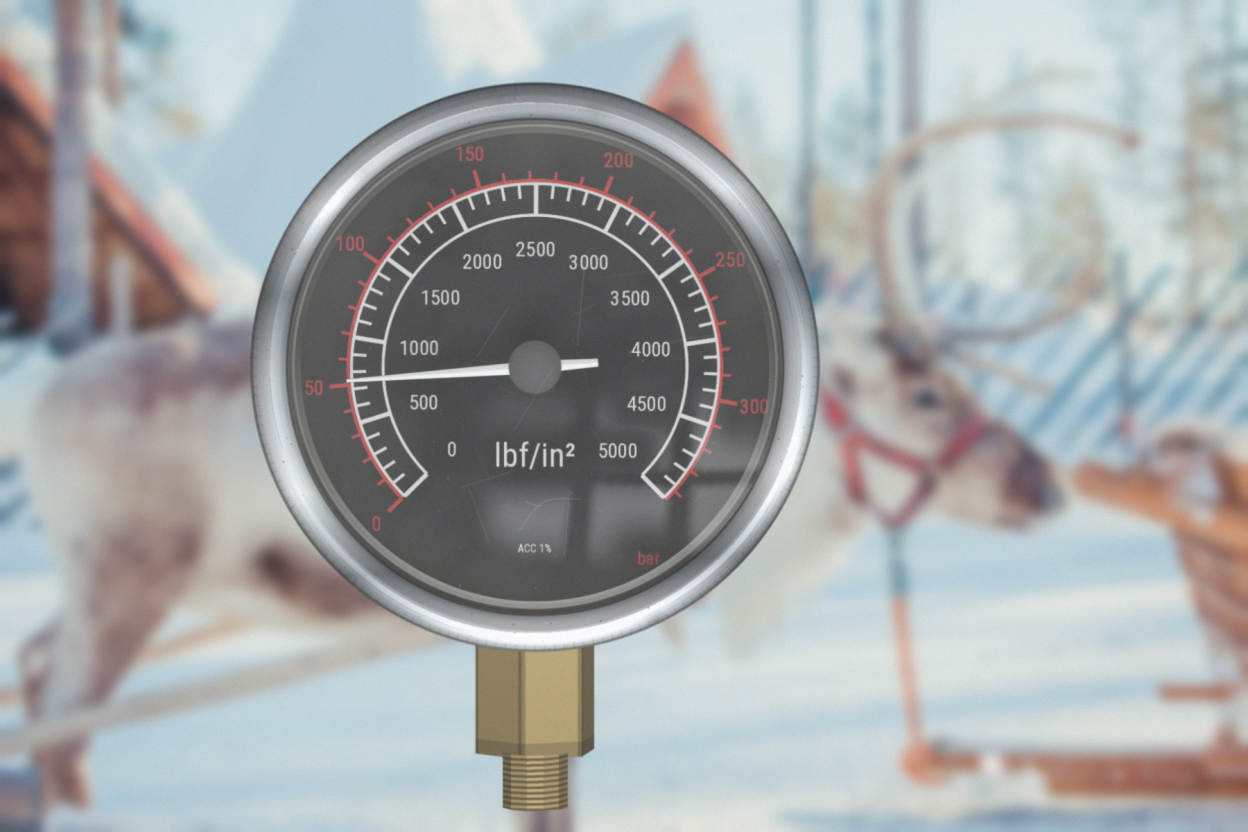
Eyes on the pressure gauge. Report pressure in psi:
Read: 750 psi
